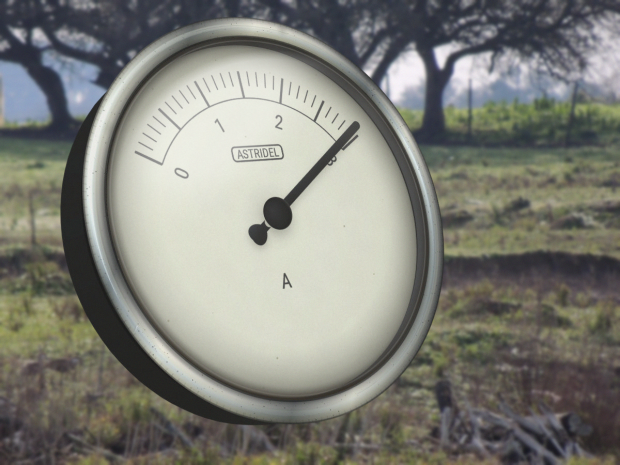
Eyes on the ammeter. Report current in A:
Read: 2.9 A
